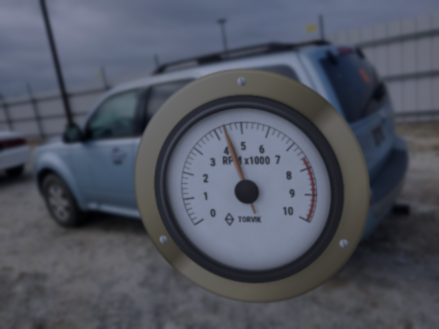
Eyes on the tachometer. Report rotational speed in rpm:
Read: 4400 rpm
